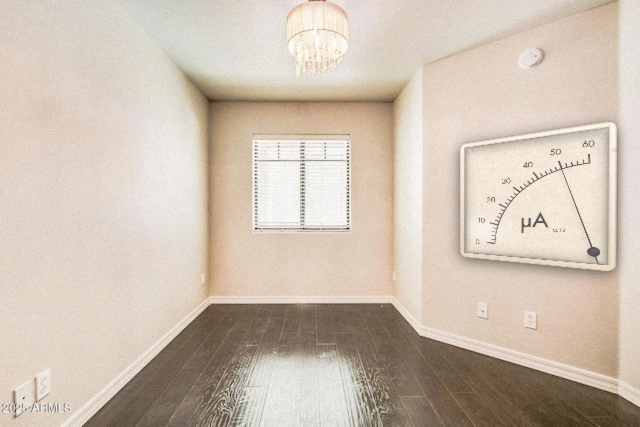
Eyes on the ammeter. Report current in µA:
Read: 50 µA
